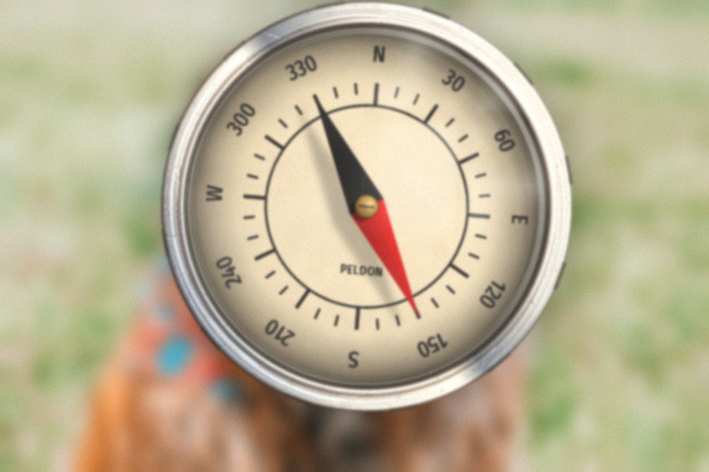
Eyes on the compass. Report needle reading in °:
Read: 150 °
